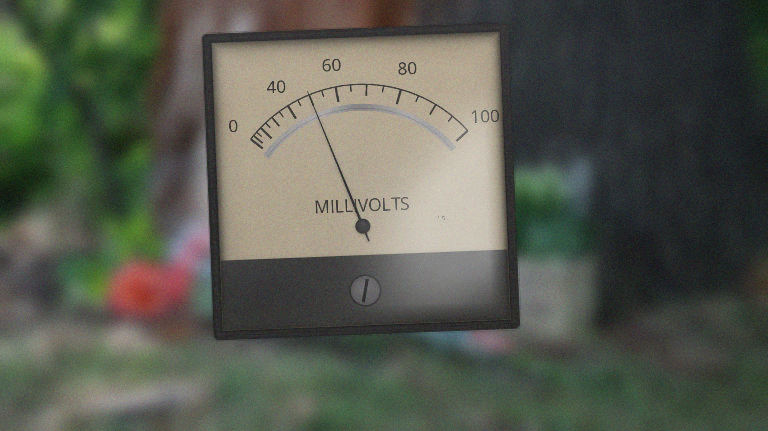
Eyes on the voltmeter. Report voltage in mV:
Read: 50 mV
